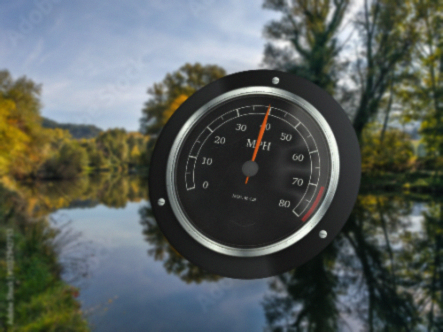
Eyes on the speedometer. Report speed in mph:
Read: 40 mph
